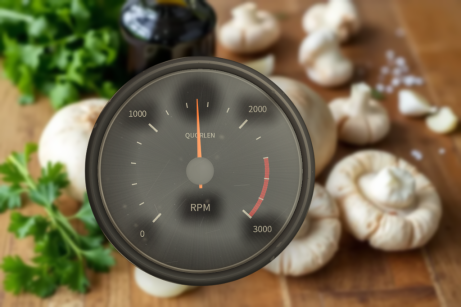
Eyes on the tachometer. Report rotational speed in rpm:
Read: 1500 rpm
